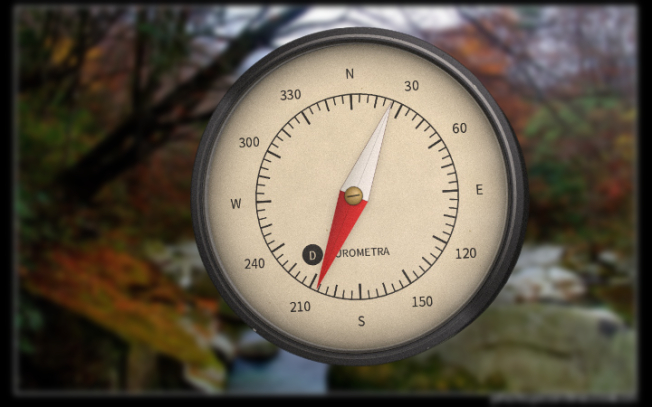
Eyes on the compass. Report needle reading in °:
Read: 205 °
